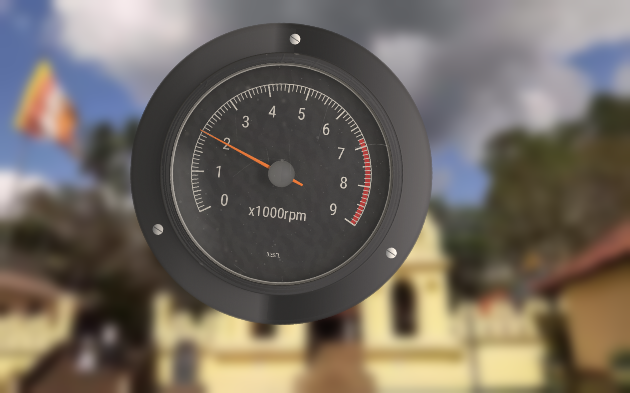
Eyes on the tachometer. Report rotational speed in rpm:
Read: 2000 rpm
